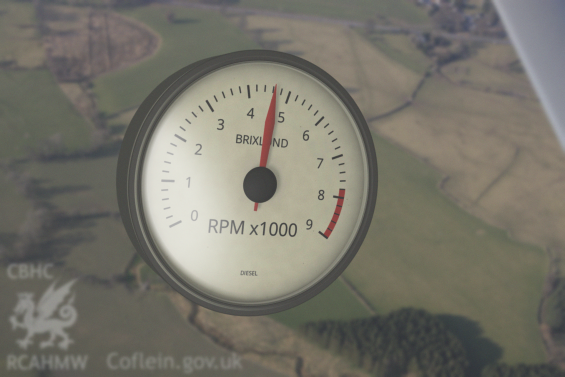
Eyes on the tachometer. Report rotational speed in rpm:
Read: 4600 rpm
